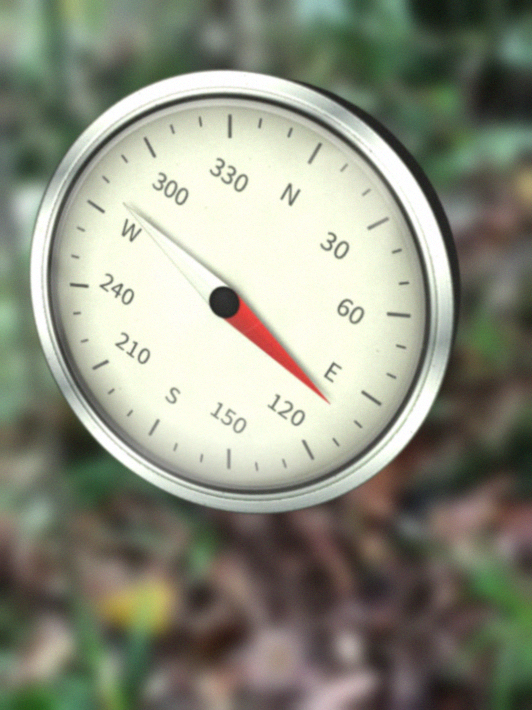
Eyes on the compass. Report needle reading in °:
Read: 100 °
